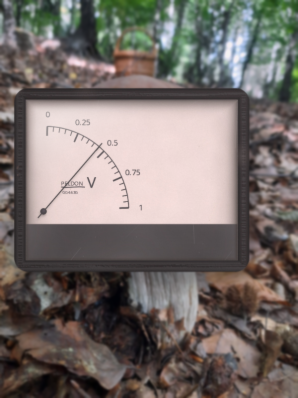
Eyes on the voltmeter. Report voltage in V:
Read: 0.45 V
